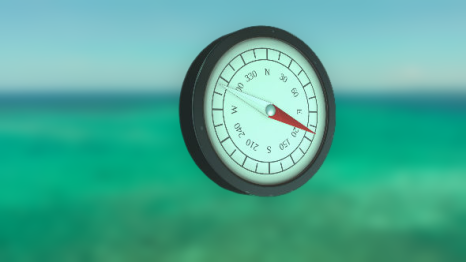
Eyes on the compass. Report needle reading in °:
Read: 112.5 °
